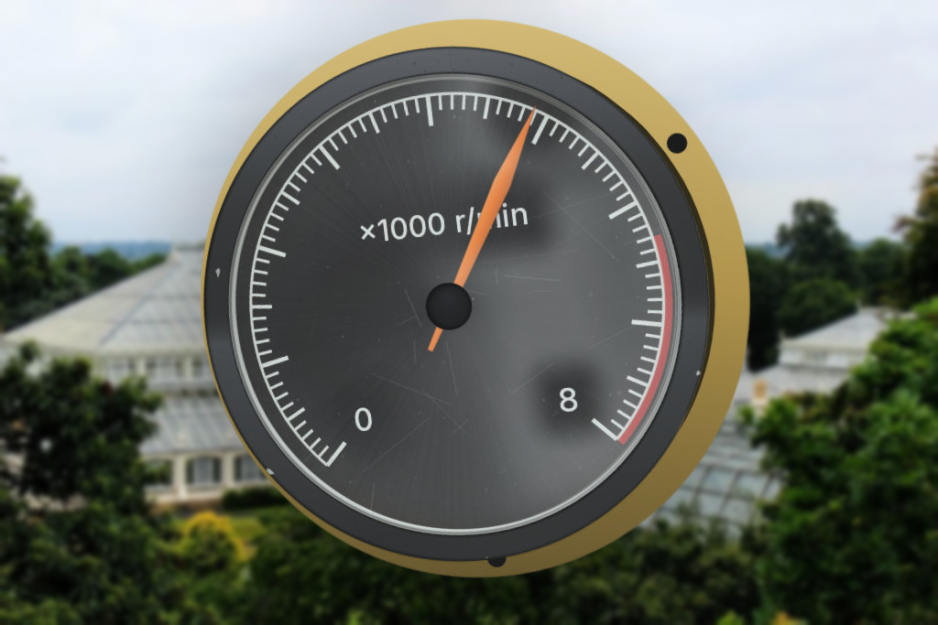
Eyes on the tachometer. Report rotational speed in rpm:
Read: 4900 rpm
